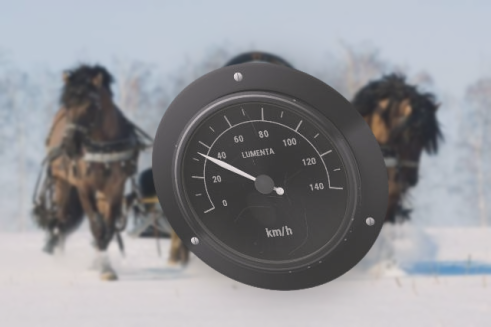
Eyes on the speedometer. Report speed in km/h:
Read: 35 km/h
